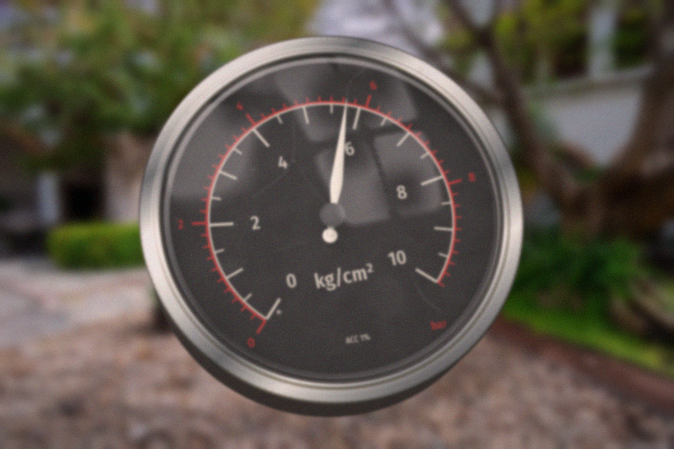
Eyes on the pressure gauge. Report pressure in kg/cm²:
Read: 5.75 kg/cm²
